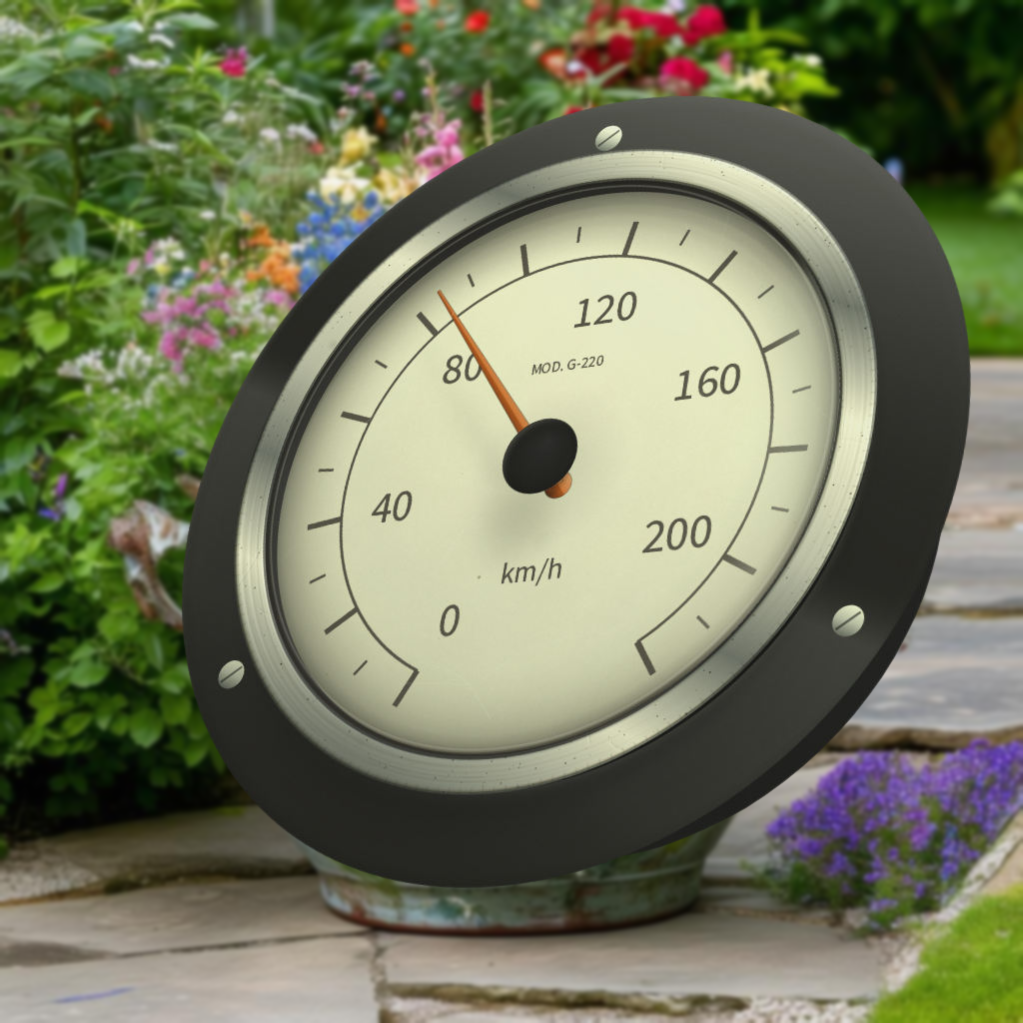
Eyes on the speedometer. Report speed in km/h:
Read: 85 km/h
